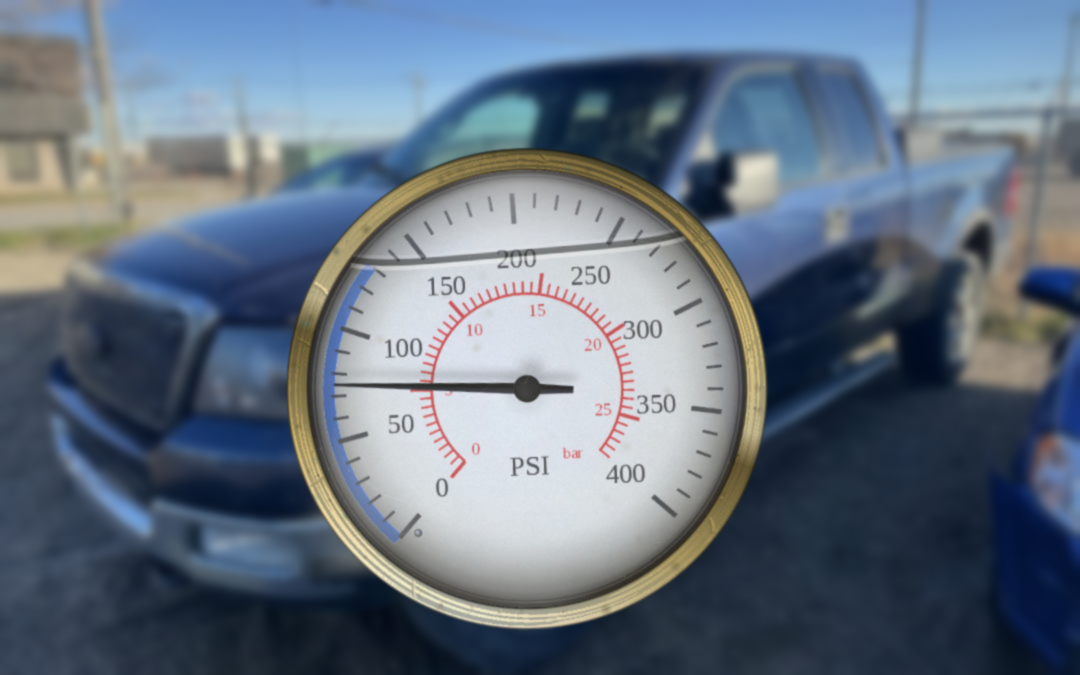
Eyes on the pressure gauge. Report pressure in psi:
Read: 75 psi
